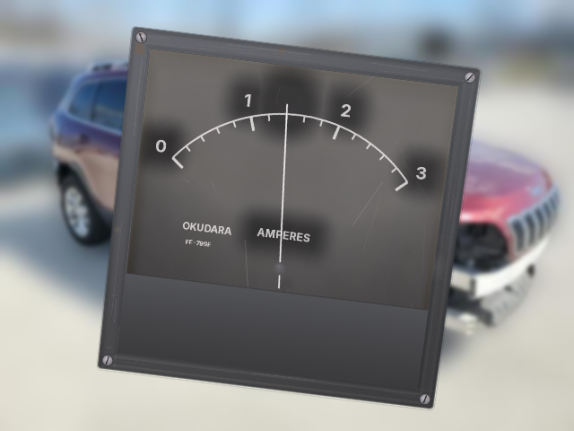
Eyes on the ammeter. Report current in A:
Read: 1.4 A
